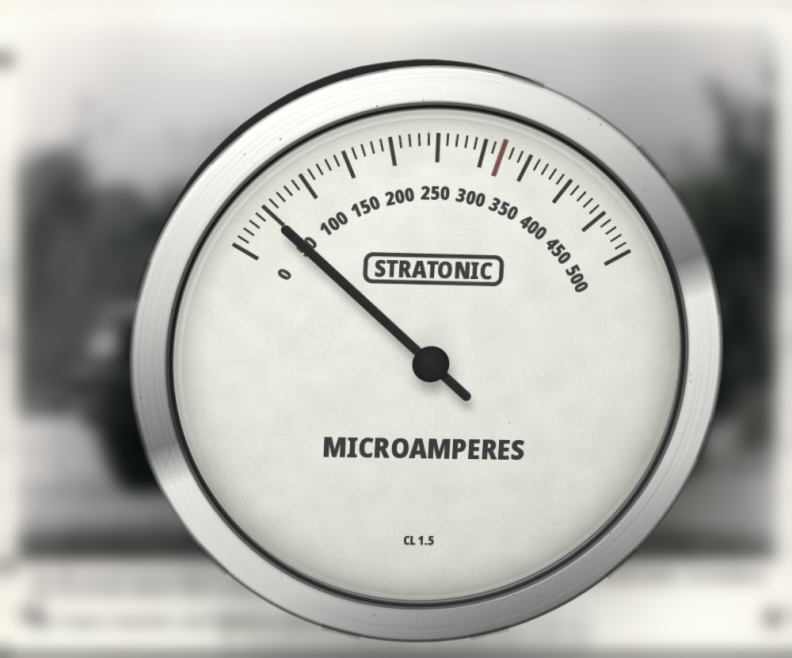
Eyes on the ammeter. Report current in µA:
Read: 50 µA
